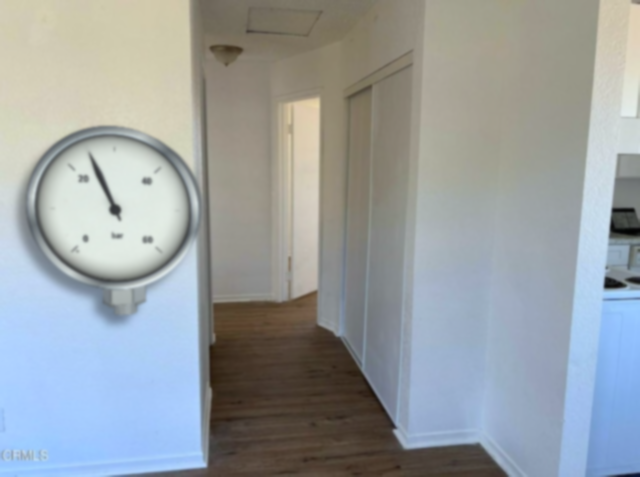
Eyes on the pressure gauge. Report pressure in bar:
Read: 25 bar
